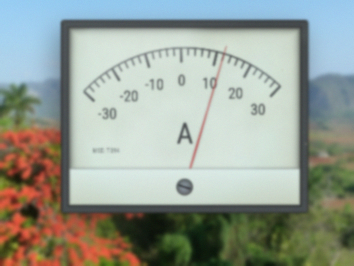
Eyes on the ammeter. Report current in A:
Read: 12 A
